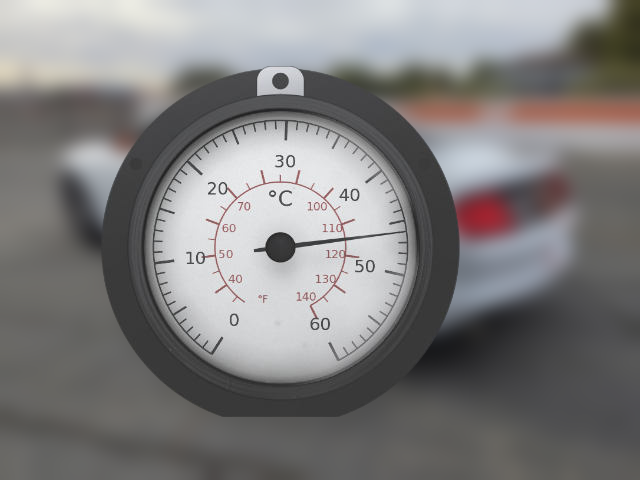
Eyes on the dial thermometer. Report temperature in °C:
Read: 46 °C
